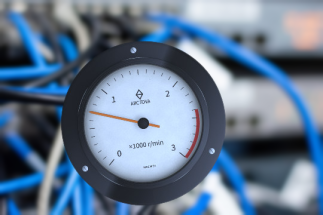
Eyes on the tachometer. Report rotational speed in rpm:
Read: 700 rpm
